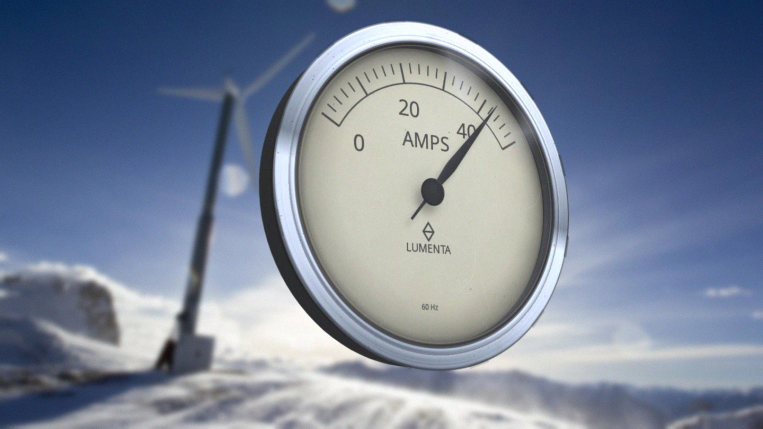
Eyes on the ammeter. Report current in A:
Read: 42 A
